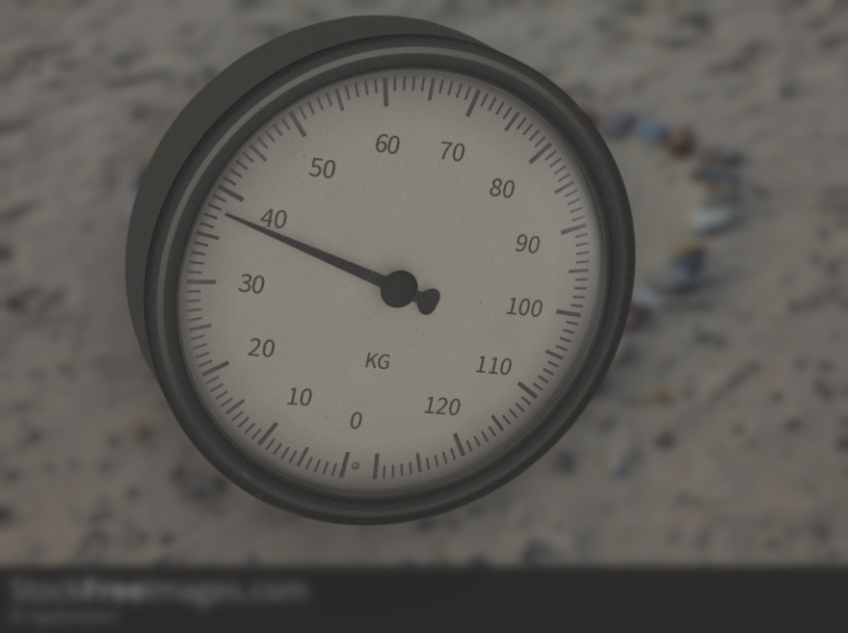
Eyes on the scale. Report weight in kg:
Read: 38 kg
